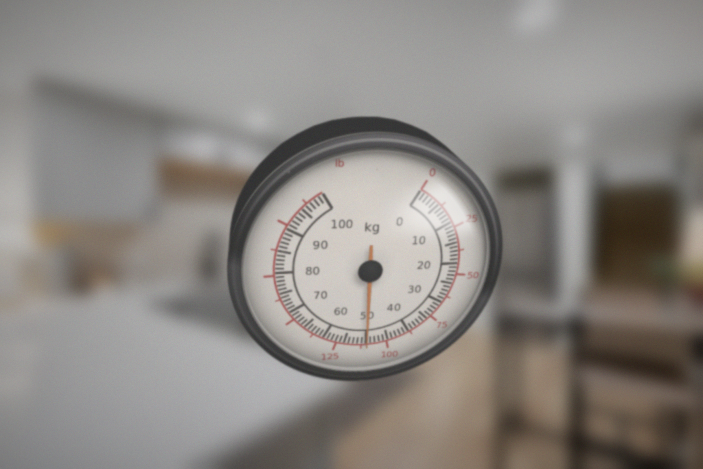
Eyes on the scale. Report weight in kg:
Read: 50 kg
